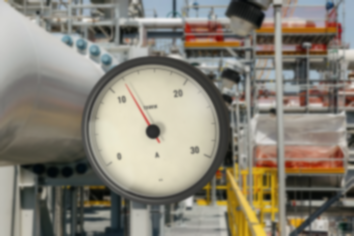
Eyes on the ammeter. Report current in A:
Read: 12 A
